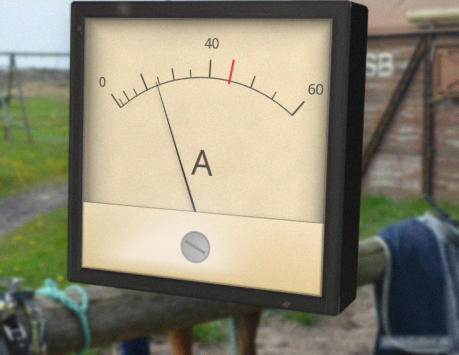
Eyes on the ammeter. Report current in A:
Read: 25 A
